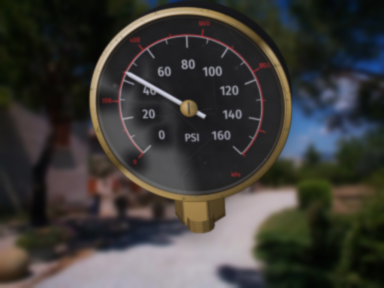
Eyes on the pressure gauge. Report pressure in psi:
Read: 45 psi
